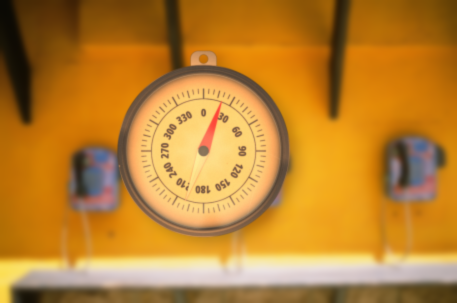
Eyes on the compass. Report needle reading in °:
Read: 20 °
